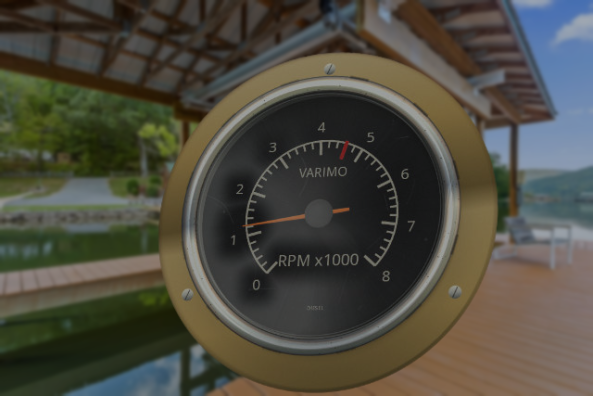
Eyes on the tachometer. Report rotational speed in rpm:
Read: 1200 rpm
